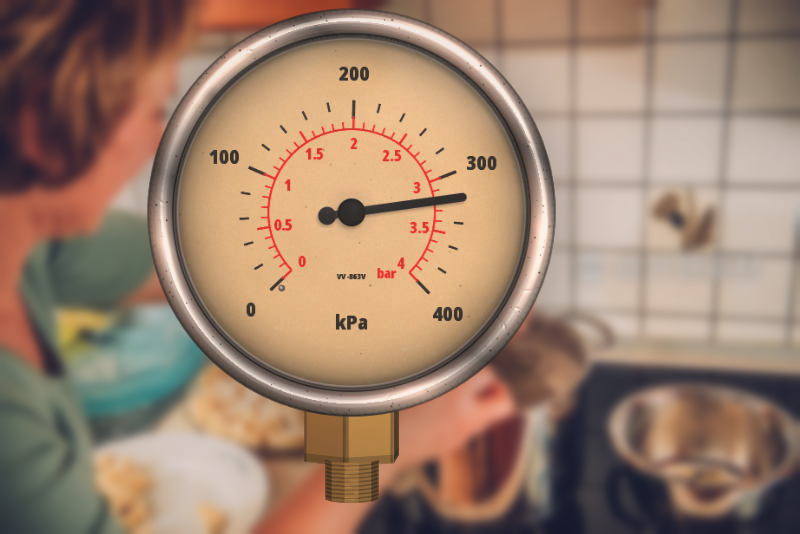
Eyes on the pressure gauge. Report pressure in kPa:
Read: 320 kPa
